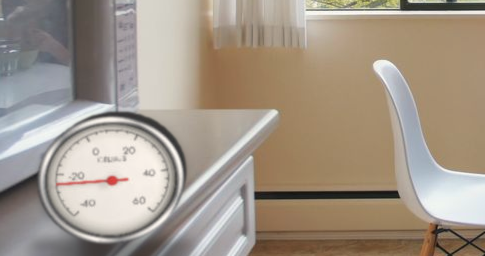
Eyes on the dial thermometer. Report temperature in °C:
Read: -24 °C
